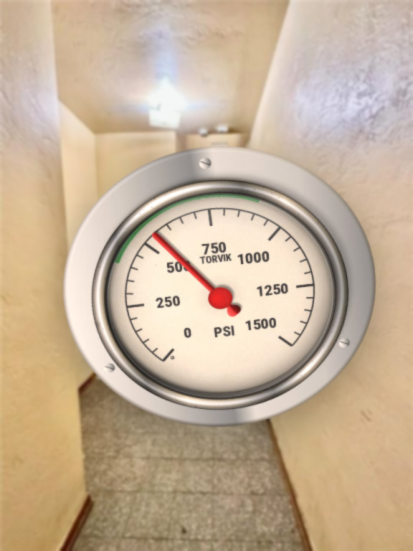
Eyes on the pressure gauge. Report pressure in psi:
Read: 550 psi
